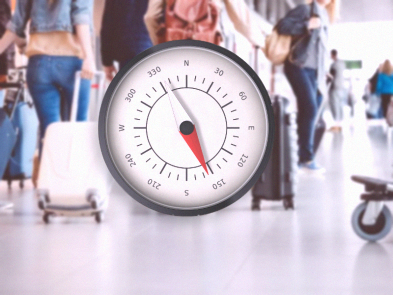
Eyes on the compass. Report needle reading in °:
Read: 155 °
